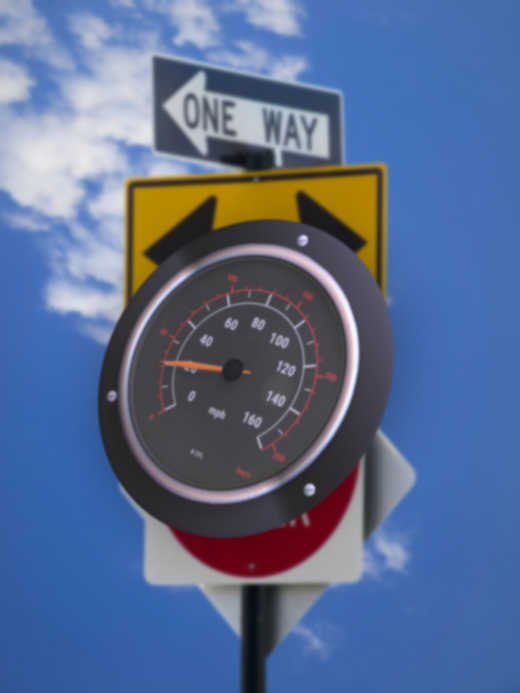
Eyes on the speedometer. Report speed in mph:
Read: 20 mph
